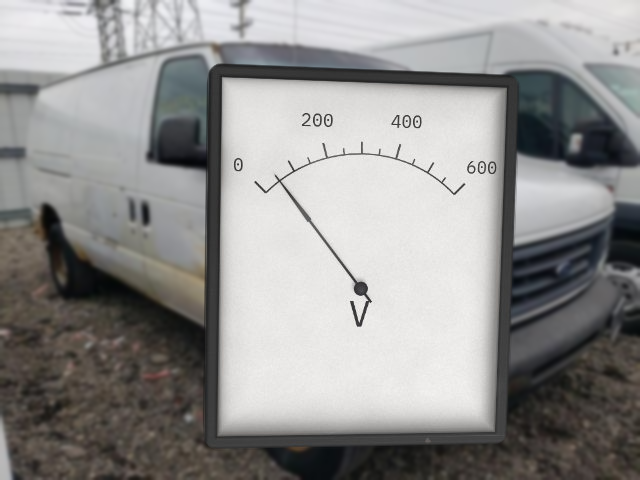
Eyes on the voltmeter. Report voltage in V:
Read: 50 V
